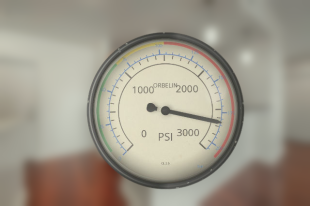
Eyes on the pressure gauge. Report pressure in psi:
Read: 2650 psi
